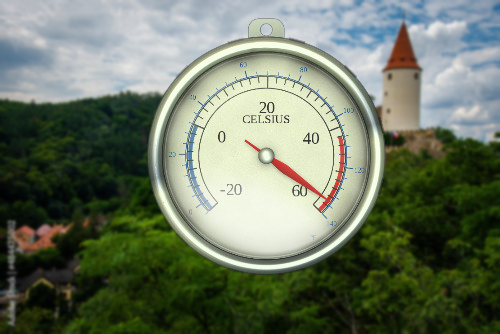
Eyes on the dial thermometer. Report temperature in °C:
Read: 57 °C
